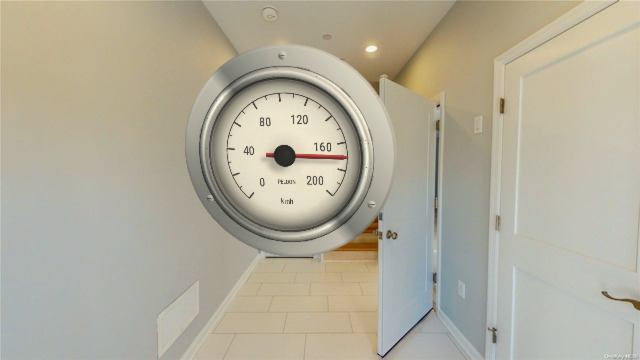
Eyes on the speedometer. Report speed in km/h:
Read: 170 km/h
